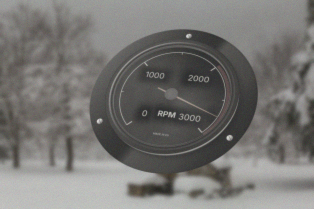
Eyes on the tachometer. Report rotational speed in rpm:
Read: 2750 rpm
